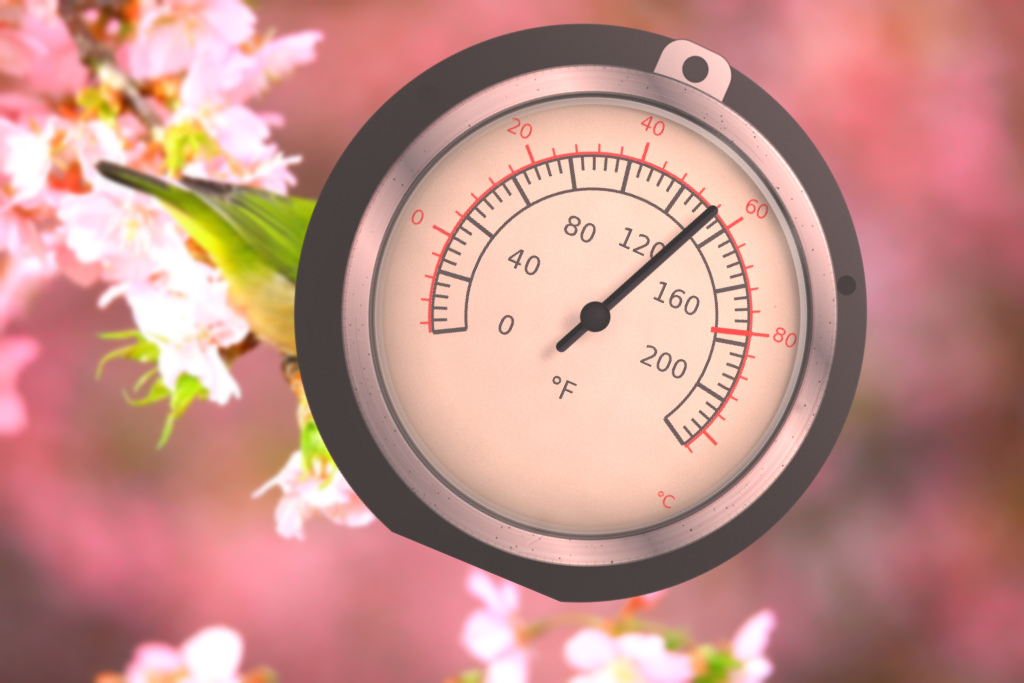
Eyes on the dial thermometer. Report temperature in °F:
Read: 132 °F
